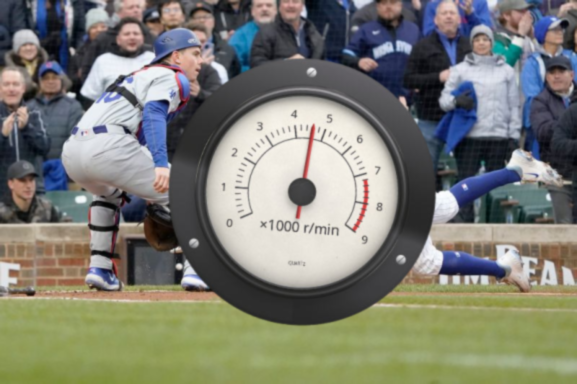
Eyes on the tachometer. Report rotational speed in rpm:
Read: 4600 rpm
